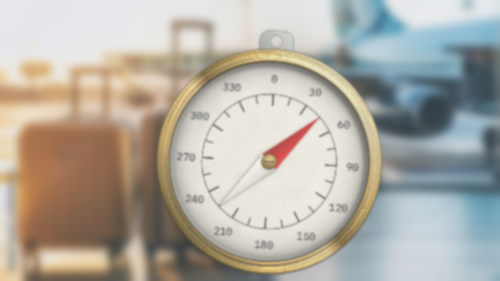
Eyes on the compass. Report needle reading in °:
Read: 45 °
